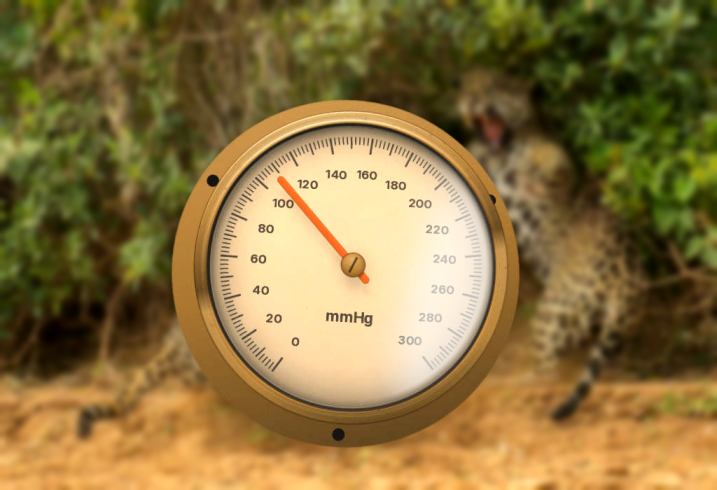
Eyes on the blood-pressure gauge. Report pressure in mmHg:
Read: 108 mmHg
